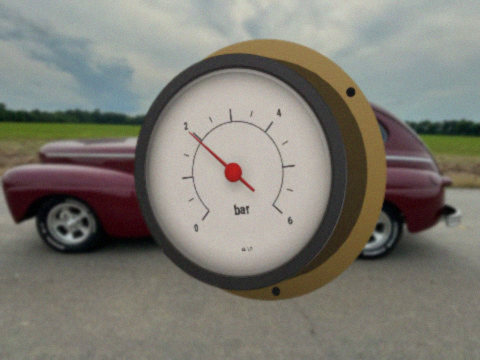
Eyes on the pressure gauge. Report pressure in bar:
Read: 2 bar
